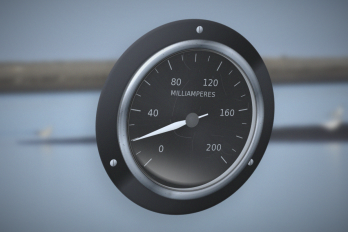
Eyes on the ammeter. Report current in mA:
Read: 20 mA
